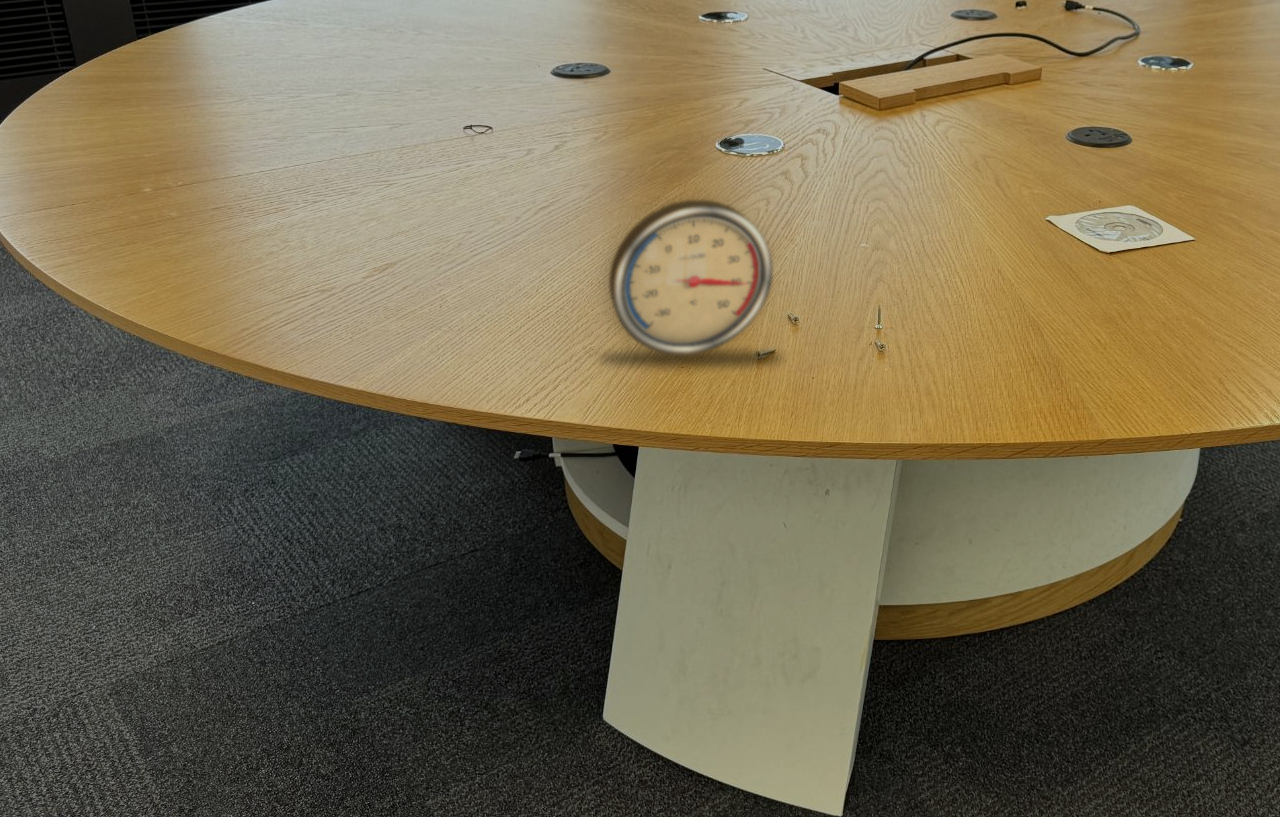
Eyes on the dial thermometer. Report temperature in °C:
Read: 40 °C
